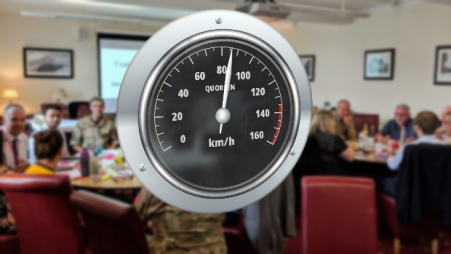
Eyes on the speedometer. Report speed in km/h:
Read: 85 km/h
